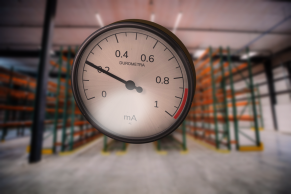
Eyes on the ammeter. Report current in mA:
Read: 0.2 mA
